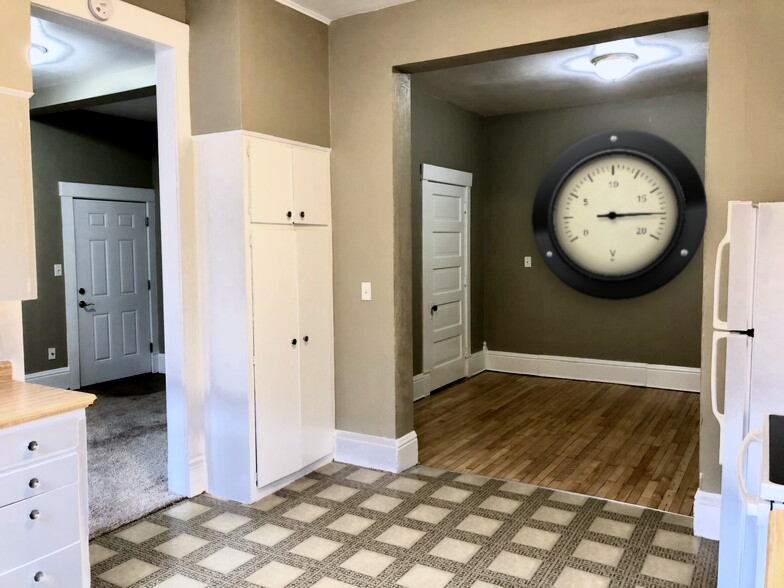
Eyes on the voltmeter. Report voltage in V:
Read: 17.5 V
